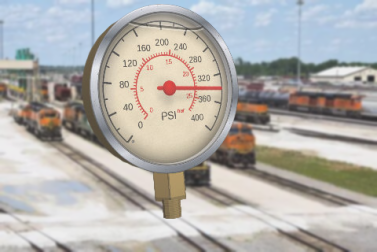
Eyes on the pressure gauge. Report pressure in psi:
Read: 340 psi
